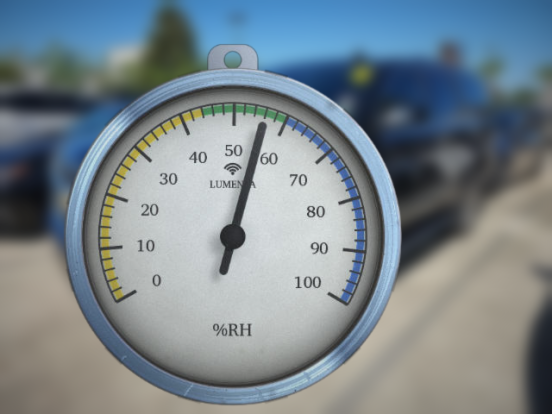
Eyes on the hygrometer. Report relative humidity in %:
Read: 56 %
